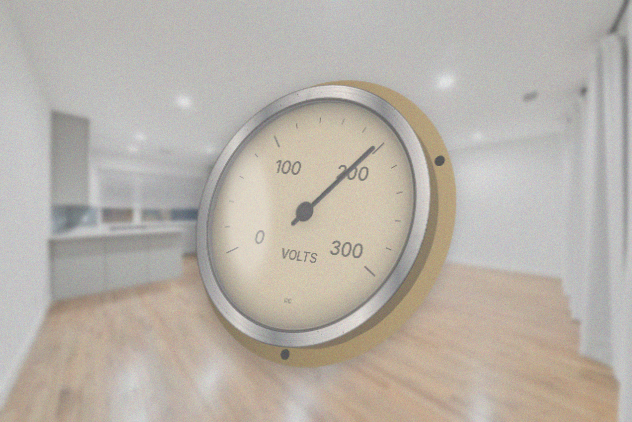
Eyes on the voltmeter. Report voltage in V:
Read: 200 V
